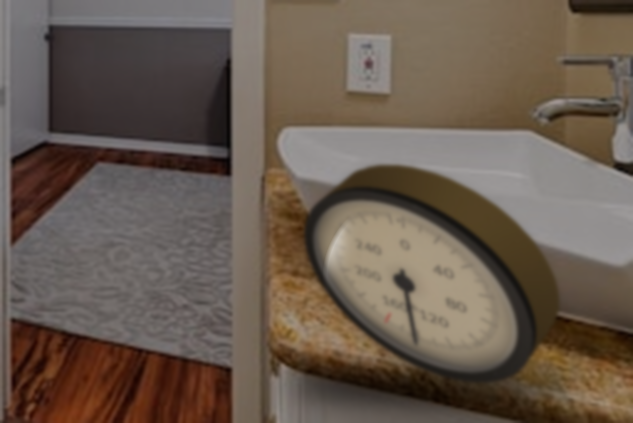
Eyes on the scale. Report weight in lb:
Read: 140 lb
